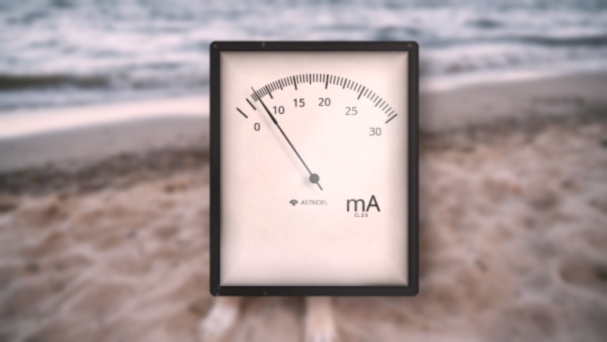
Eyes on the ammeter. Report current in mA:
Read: 7.5 mA
